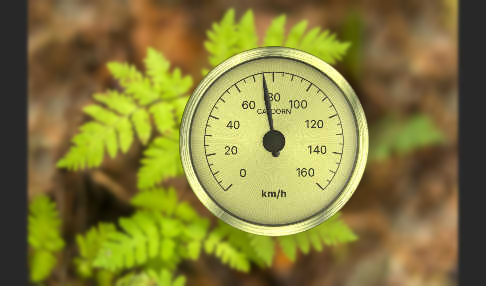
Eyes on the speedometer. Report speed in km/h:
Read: 75 km/h
